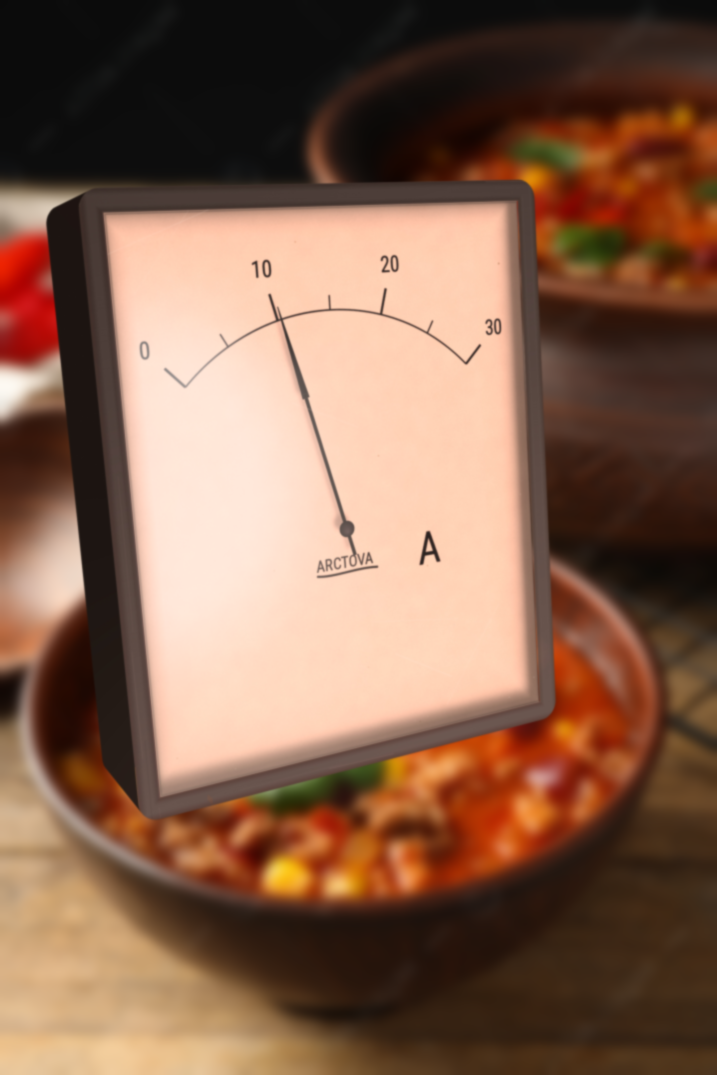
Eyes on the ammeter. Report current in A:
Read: 10 A
